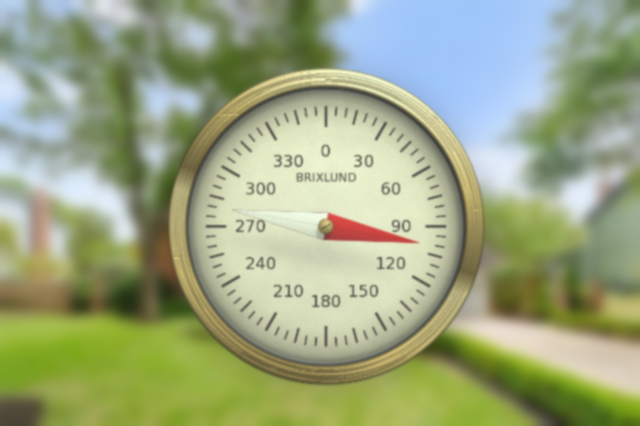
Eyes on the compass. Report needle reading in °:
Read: 100 °
